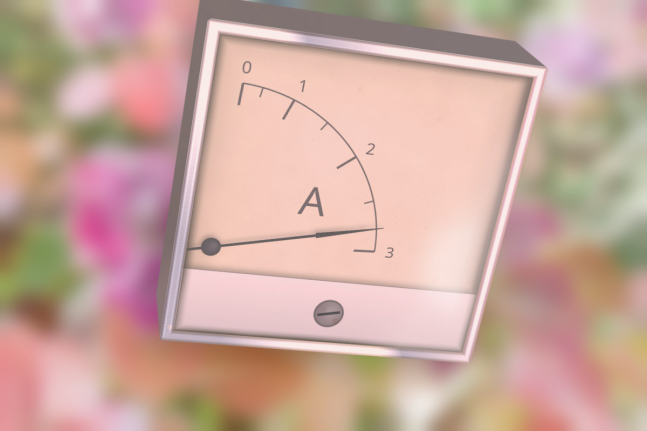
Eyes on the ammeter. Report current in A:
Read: 2.75 A
